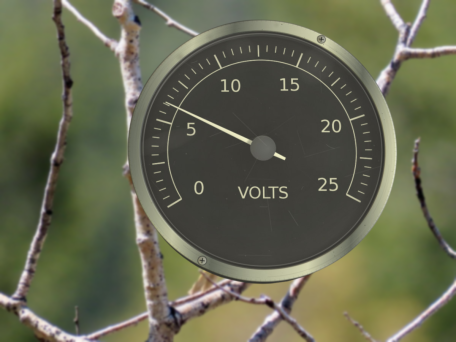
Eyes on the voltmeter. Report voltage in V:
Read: 6 V
